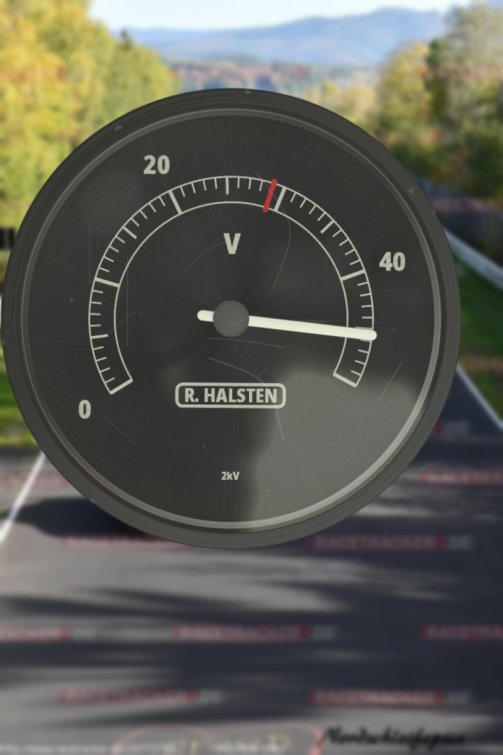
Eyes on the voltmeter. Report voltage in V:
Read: 45.5 V
